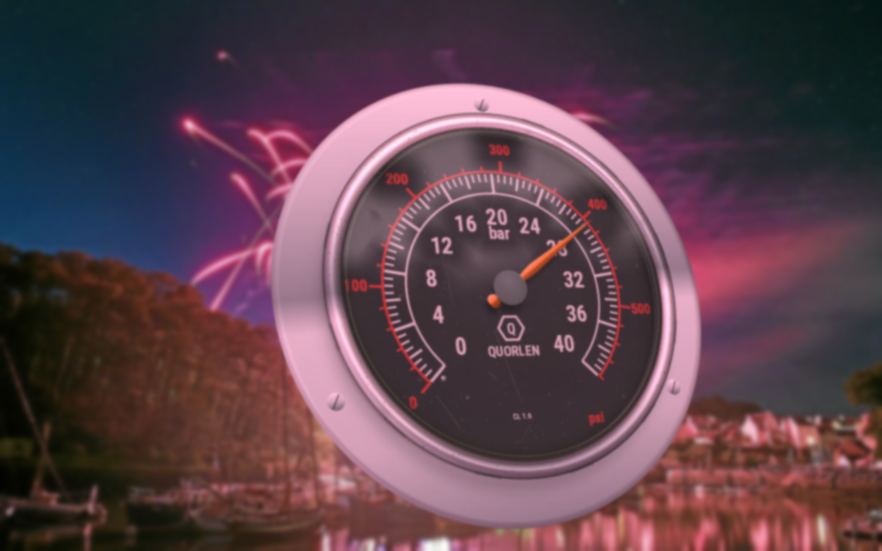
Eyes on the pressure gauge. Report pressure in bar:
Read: 28 bar
